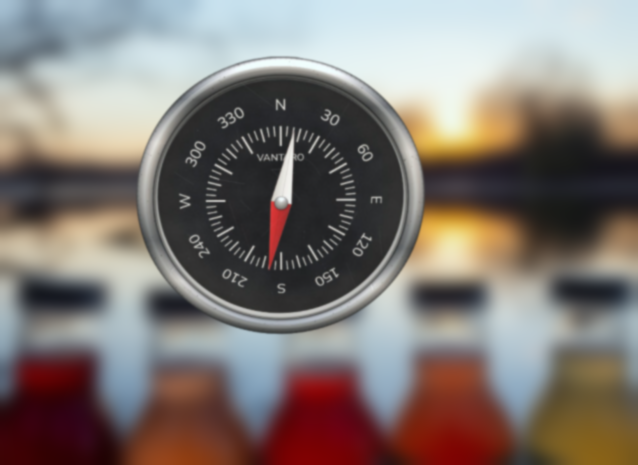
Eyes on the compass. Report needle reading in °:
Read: 190 °
